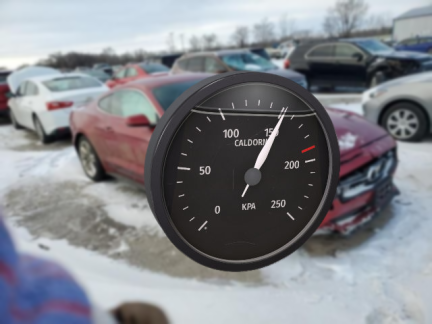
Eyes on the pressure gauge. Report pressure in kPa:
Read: 150 kPa
